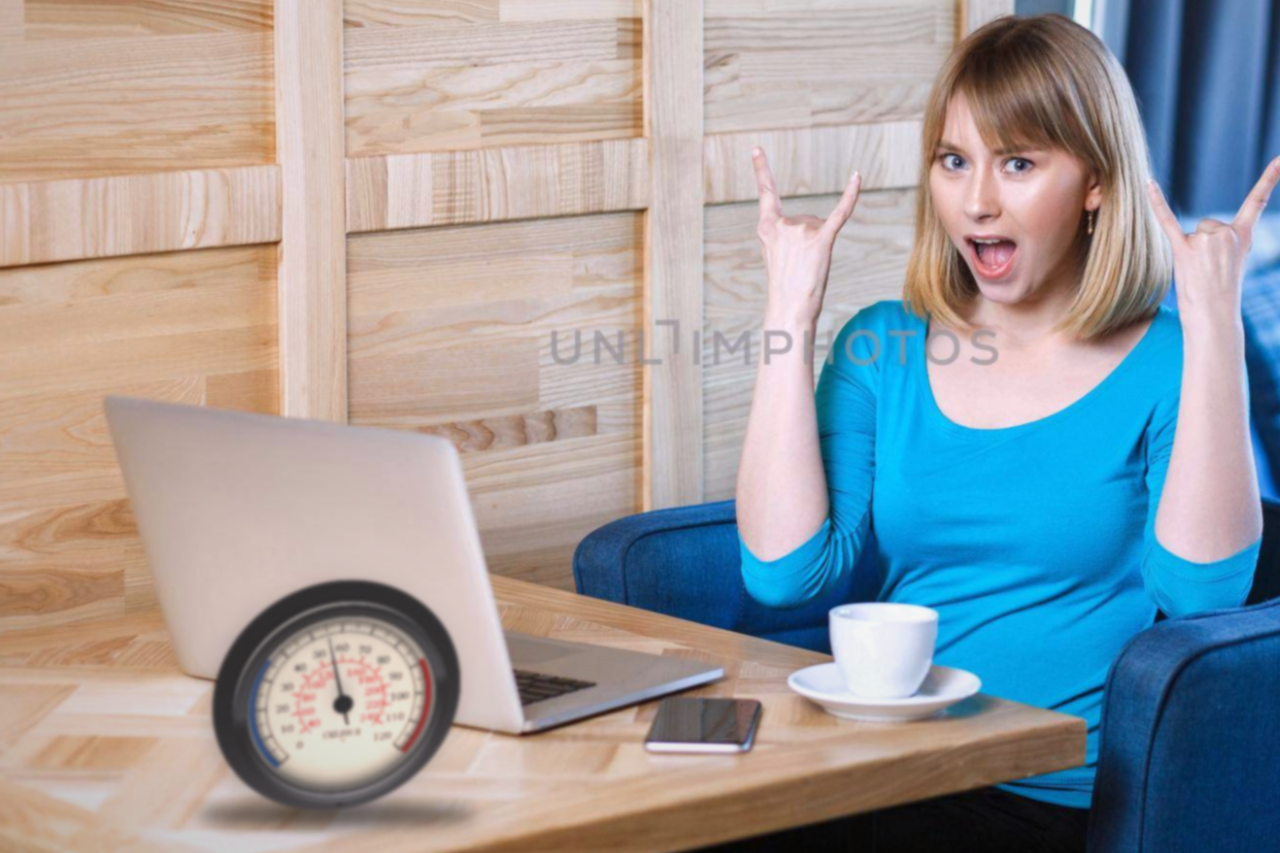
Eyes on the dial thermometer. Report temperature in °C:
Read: 55 °C
